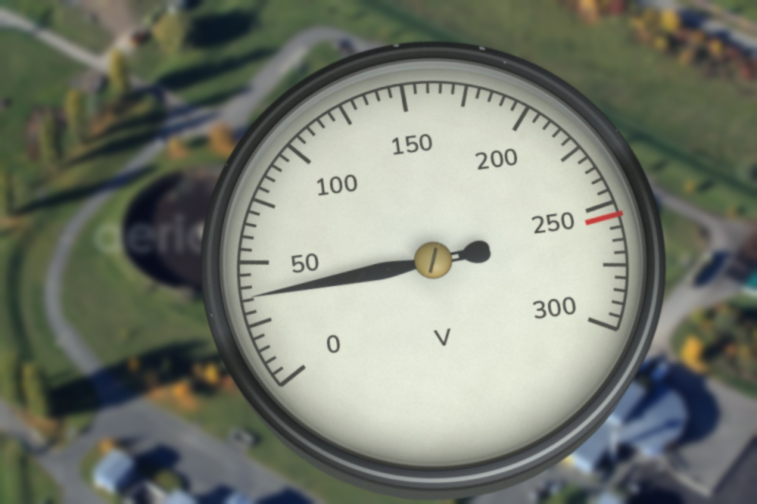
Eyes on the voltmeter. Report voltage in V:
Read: 35 V
